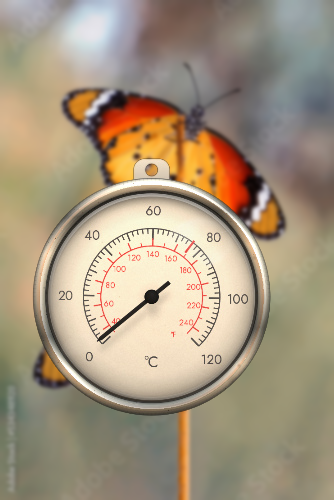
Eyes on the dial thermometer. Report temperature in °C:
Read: 2 °C
